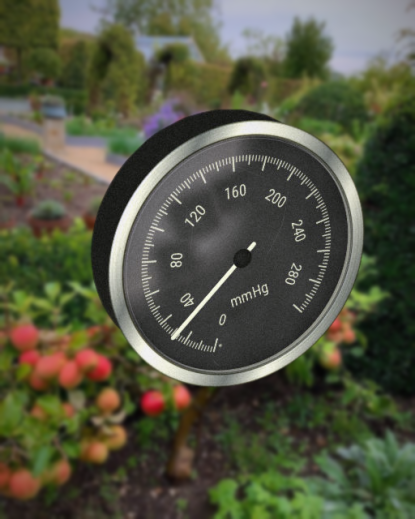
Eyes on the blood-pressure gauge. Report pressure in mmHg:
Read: 30 mmHg
